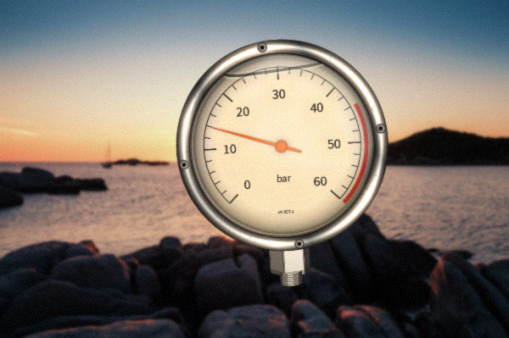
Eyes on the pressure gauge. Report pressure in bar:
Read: 14 bar
